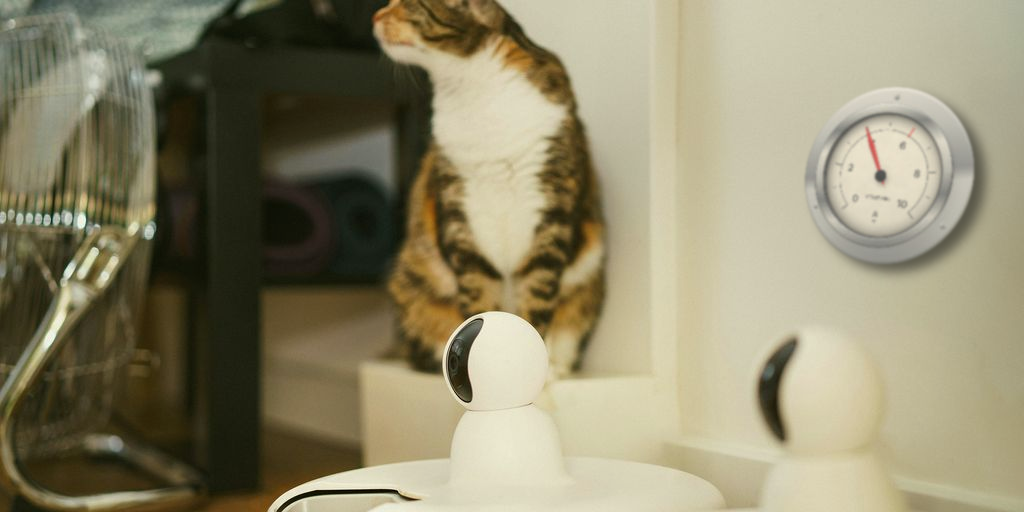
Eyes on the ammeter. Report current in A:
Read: 4 A
